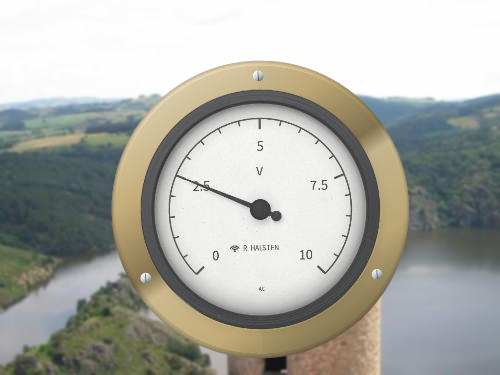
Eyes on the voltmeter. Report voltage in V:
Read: 2.5 V
